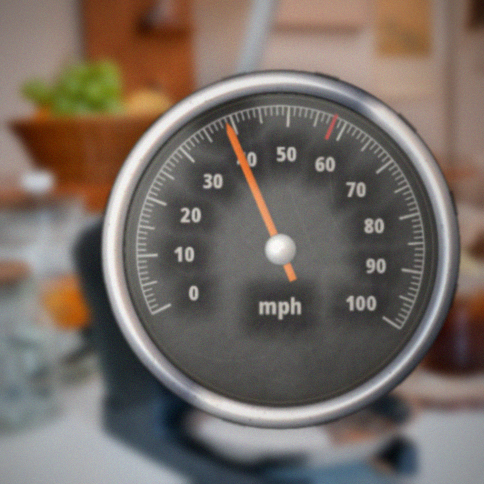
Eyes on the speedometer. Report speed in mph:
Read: 39 mph
